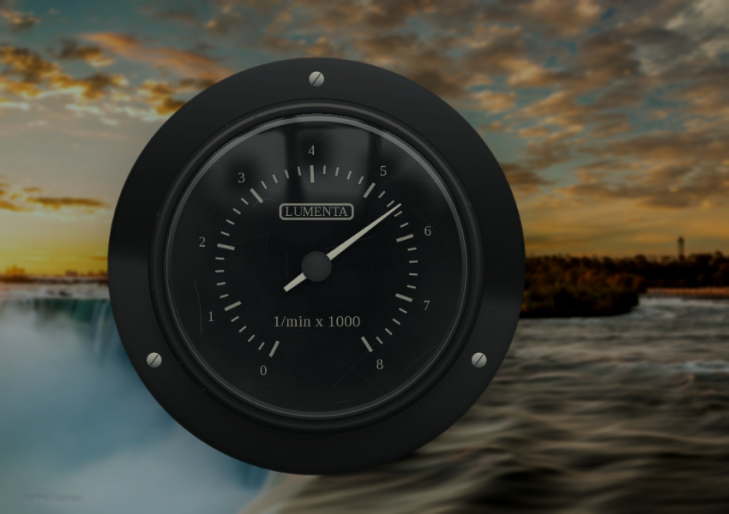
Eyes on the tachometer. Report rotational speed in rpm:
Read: 5500 rpm
